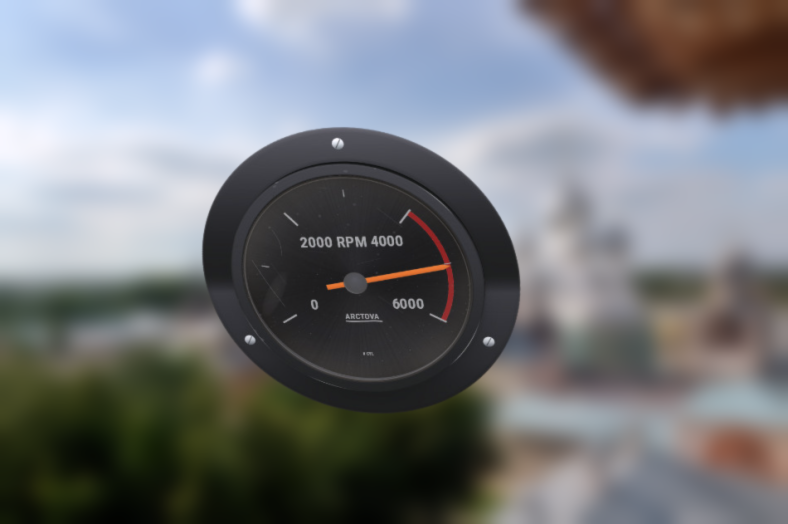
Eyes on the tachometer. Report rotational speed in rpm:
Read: 5000 rpm
